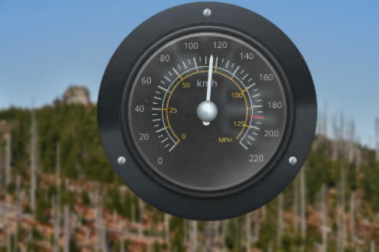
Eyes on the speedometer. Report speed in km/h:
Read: 115 km/h
